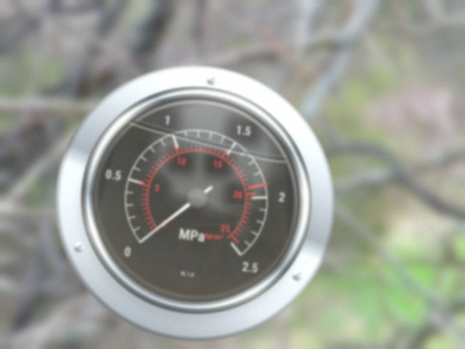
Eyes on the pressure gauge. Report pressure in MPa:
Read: 0 MPa
